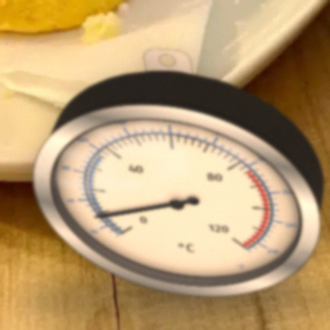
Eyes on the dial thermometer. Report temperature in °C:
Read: 10 °C
